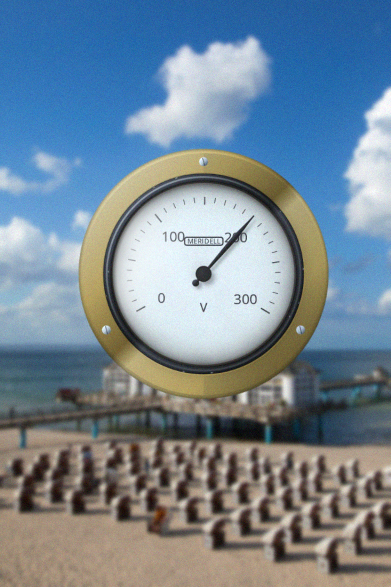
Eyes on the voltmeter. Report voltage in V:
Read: 200 V
